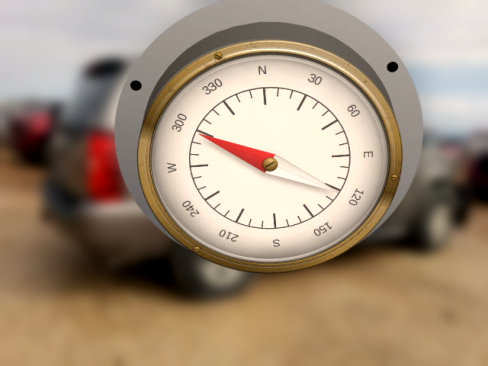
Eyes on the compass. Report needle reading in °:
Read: 300 °
